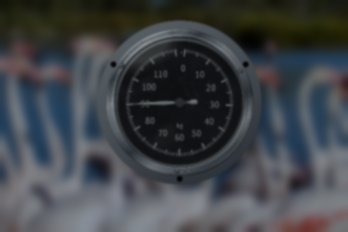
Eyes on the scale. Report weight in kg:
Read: 90 kg
